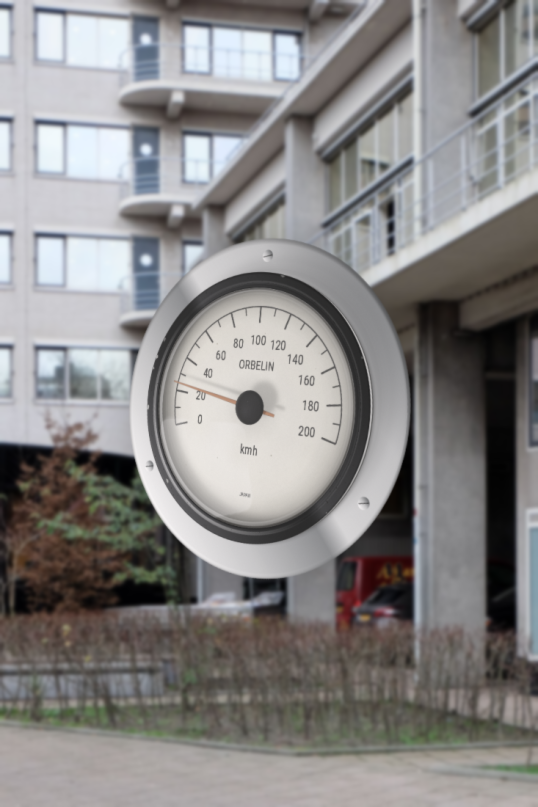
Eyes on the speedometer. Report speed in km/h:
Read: 25 km/h
